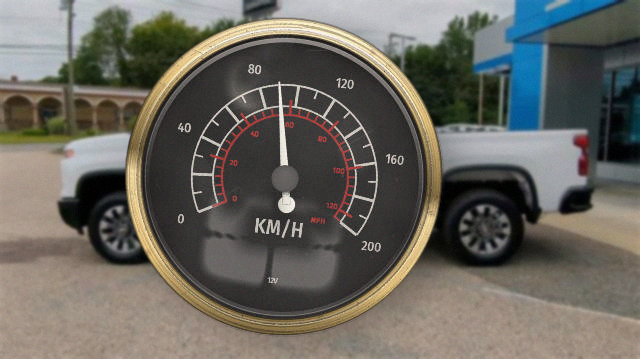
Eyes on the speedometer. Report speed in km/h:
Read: 90 km/h
